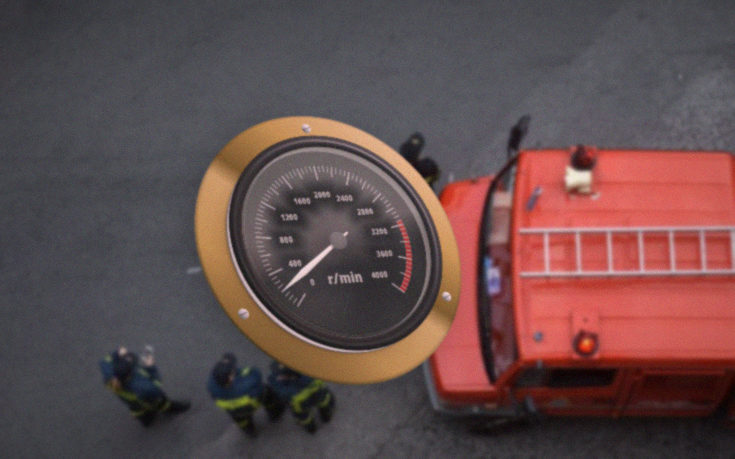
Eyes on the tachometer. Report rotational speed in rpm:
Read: 200 rpm
